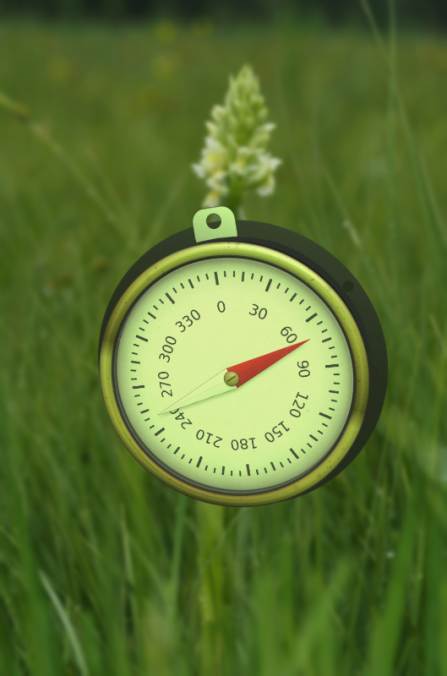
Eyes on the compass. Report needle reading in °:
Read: 70 °
